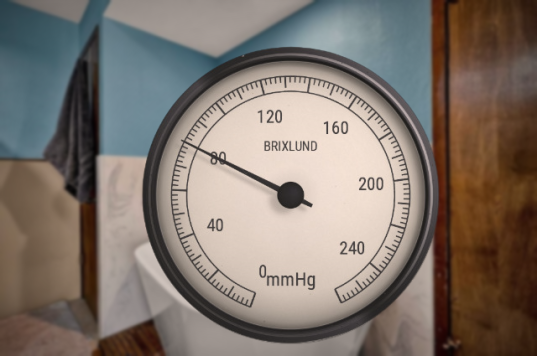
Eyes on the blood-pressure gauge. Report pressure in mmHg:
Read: 80 mmHg
